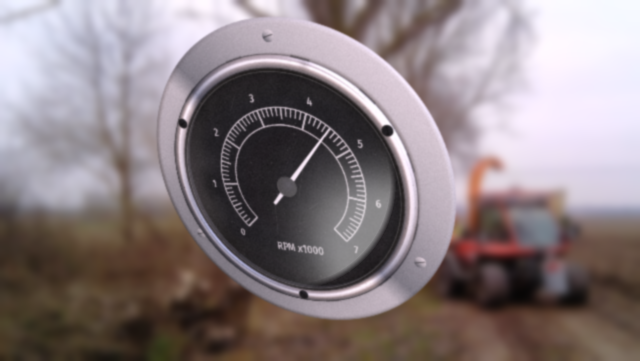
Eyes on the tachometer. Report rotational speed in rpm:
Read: 4500 rpm
